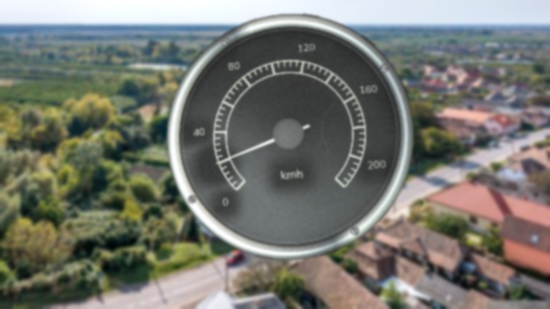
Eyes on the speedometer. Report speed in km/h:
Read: 20 km/h
